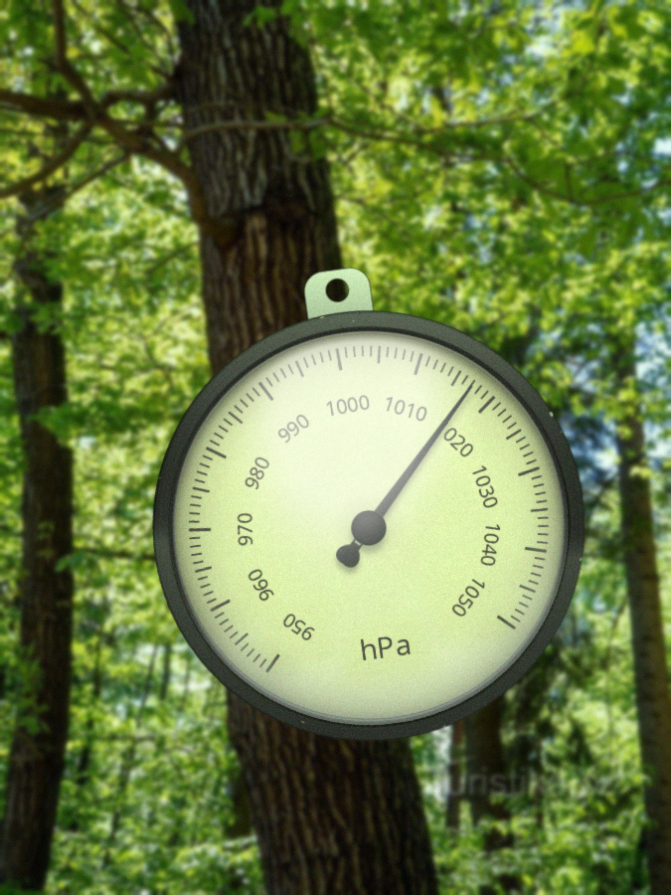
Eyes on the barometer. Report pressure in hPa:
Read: 1017 hPa
